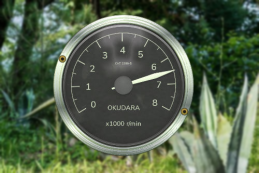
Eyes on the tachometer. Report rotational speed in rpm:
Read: 6500 rpm
